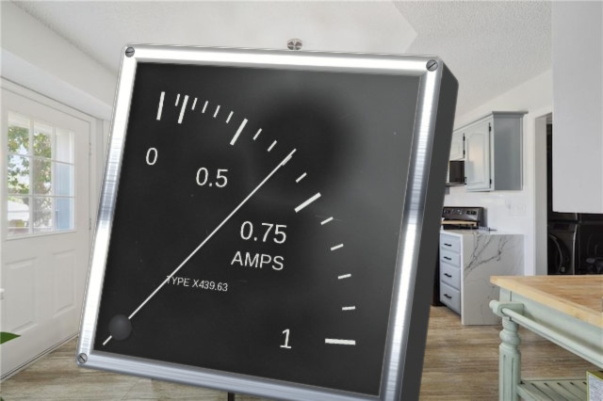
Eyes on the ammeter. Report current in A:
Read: 0.65 A
